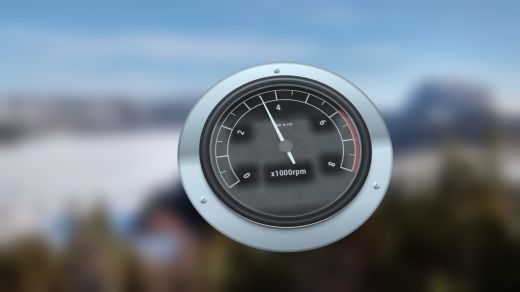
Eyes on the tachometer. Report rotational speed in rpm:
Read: 3500 rpm
